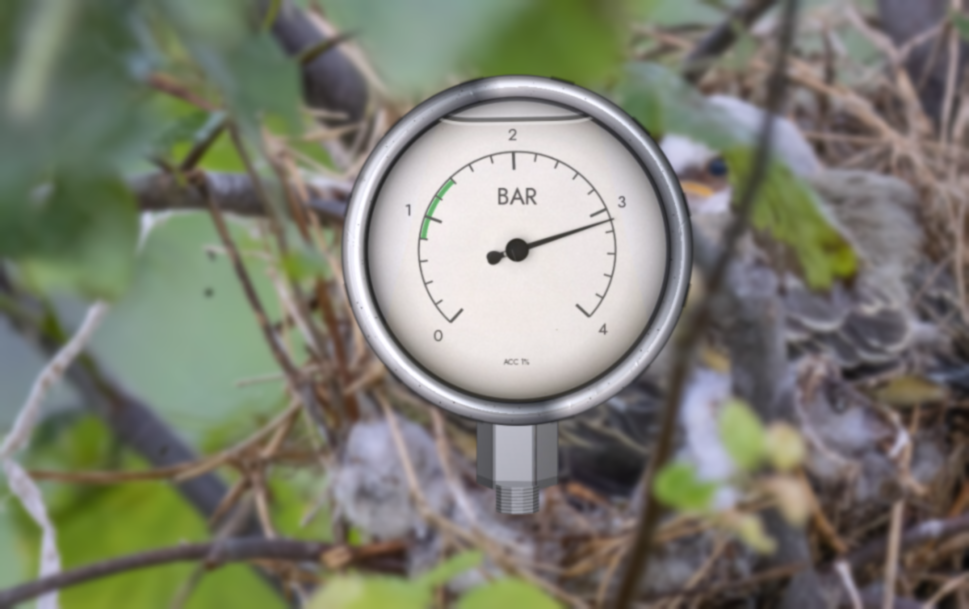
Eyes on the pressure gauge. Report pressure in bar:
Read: 3.1 bar
